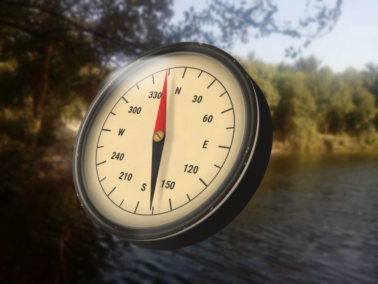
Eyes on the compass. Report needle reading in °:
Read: 345 °
